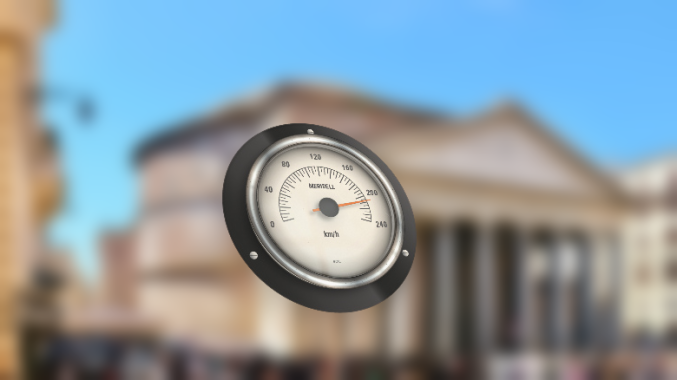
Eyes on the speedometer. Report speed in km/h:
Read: 210 km/h
